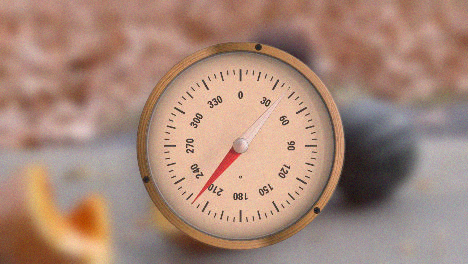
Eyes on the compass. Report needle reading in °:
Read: 220 °
